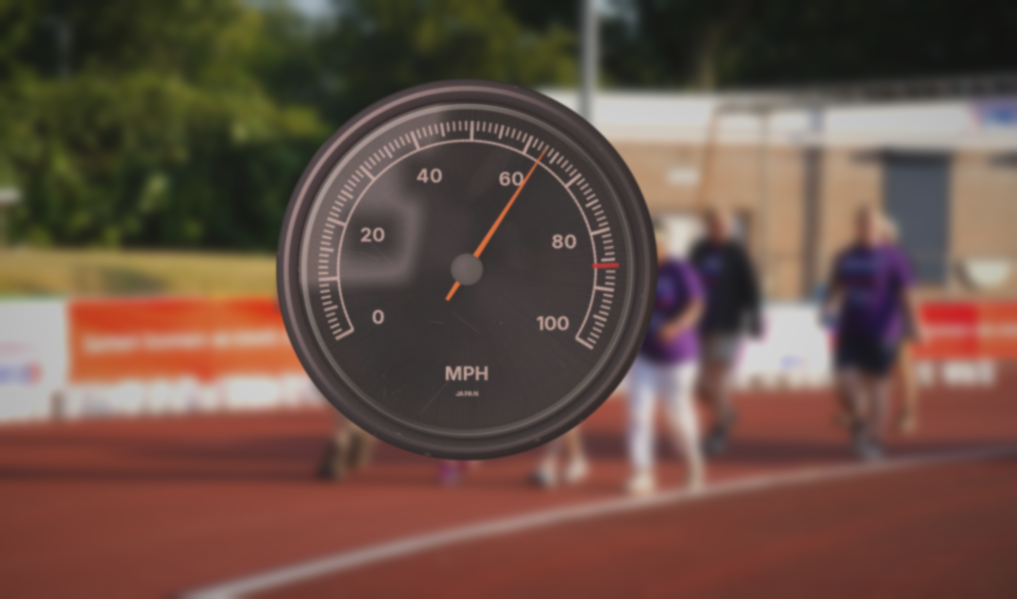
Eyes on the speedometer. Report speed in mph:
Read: 63 mph
